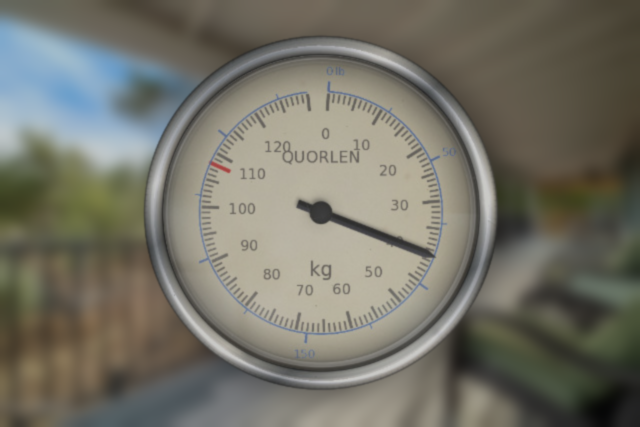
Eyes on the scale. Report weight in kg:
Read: 40 kg
